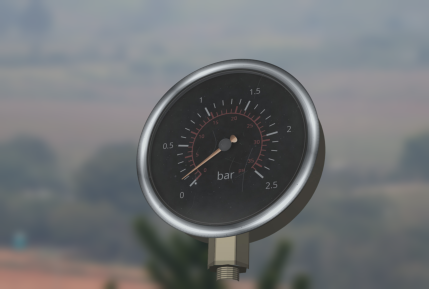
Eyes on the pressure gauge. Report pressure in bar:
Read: 0.1 bar
